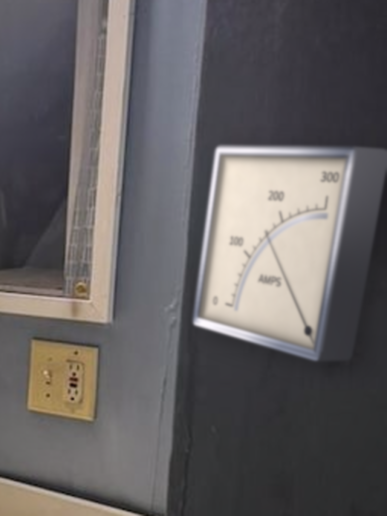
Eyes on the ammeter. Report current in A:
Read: 160 A
